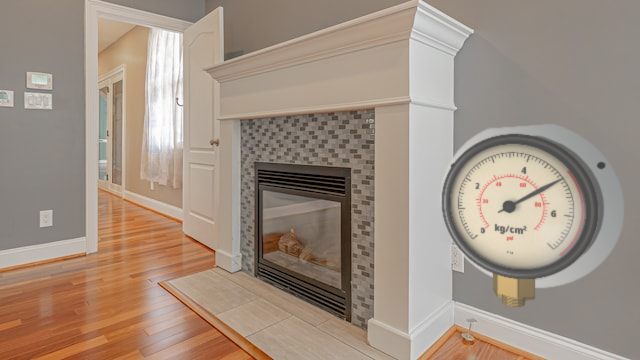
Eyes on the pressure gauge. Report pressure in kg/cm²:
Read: 5 kg/cm²
